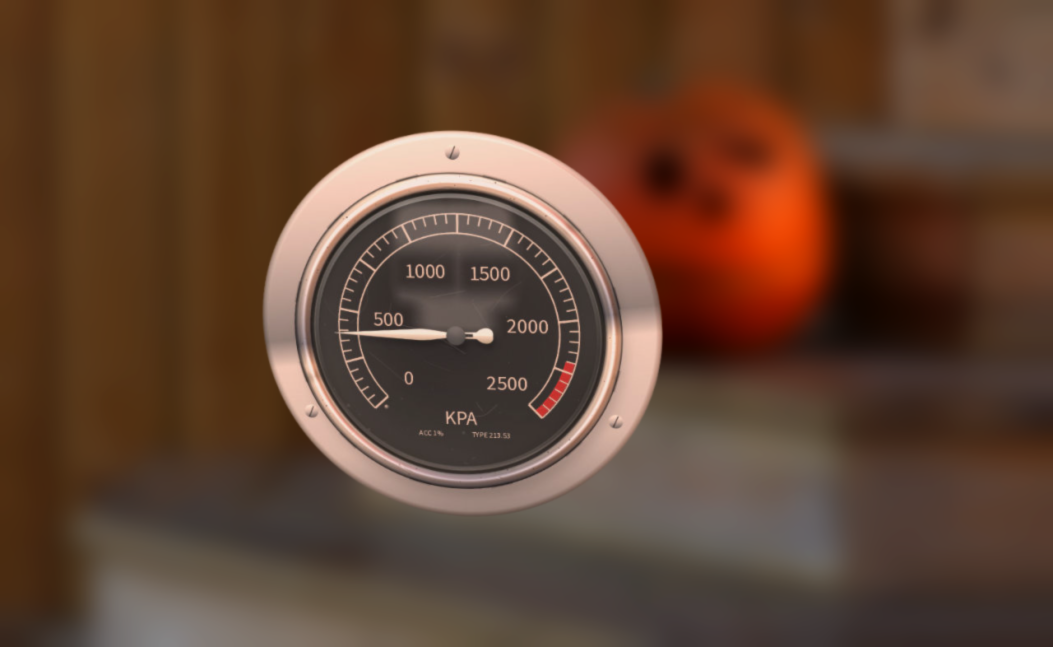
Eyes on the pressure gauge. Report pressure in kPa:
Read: 400 kPa
